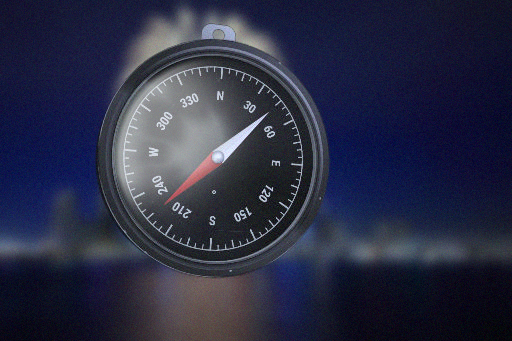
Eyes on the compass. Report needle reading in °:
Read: 225 °
